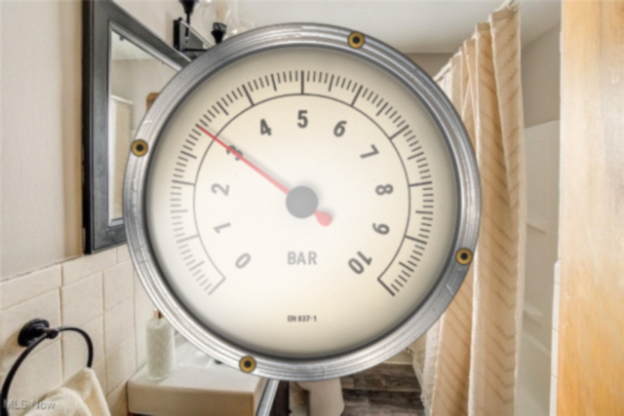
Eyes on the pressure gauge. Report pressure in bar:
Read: 3 bar
